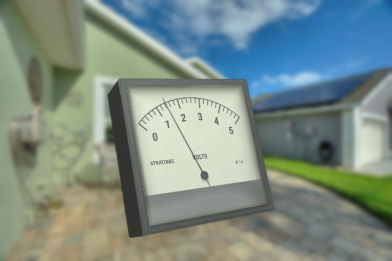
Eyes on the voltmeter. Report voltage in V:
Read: 1.4 V
